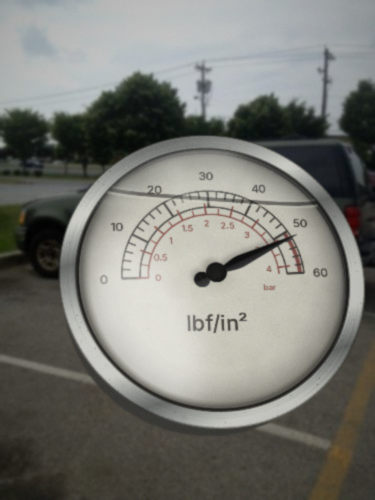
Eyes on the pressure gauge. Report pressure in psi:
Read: 52 psi
